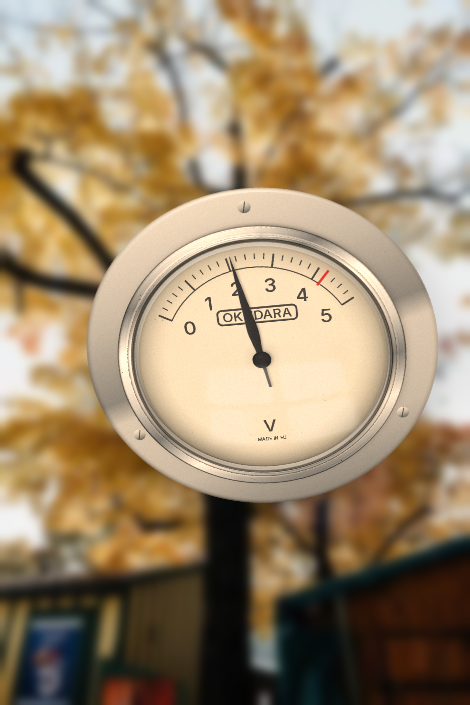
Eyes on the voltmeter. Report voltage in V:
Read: 2.1 V
